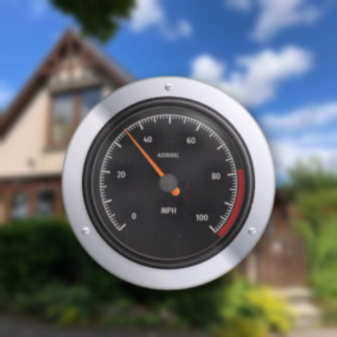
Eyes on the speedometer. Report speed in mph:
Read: 35 mph
